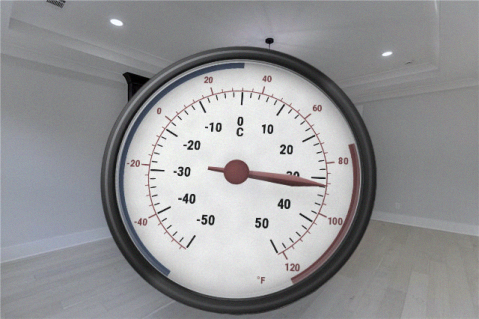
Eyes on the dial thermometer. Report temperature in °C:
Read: 32 °C
